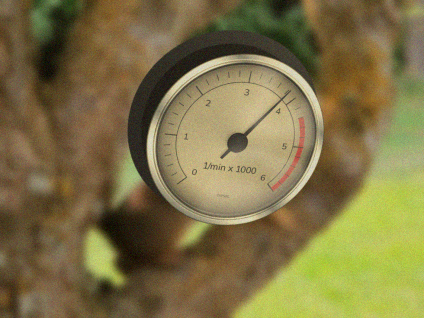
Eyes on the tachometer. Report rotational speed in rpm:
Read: 3800 rpm
